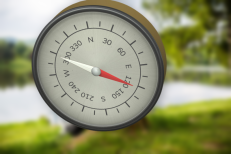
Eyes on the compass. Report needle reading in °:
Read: 120 °
